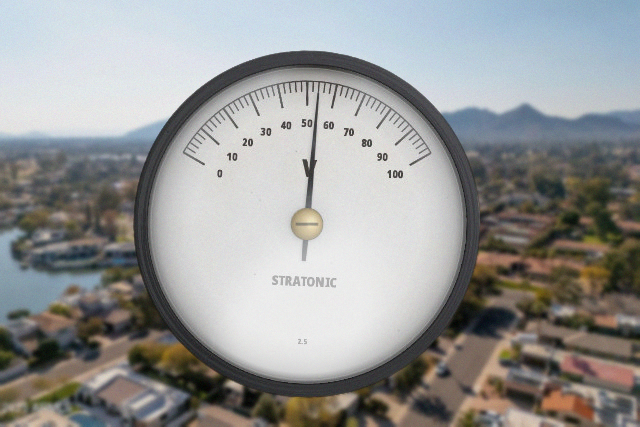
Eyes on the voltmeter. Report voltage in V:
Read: 54 V
